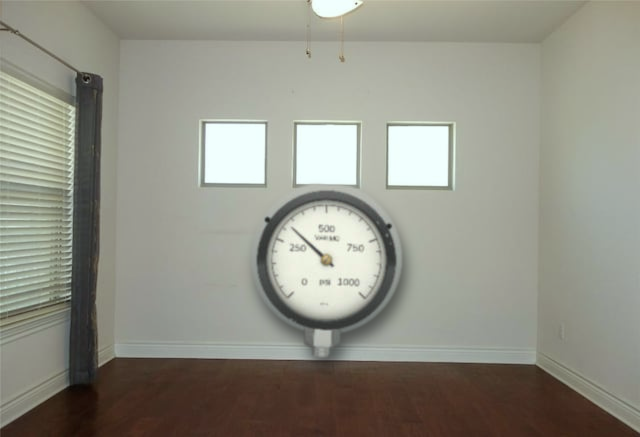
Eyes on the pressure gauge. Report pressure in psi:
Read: 325 psi
